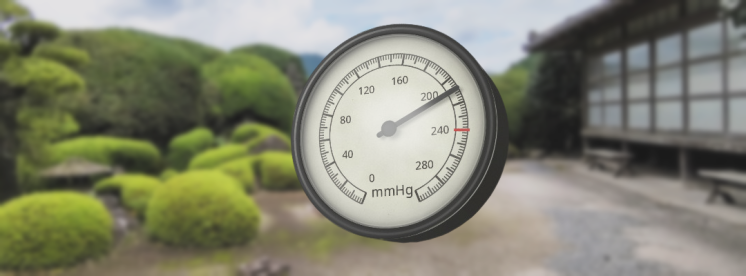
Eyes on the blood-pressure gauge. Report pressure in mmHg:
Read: 210 mmHg
